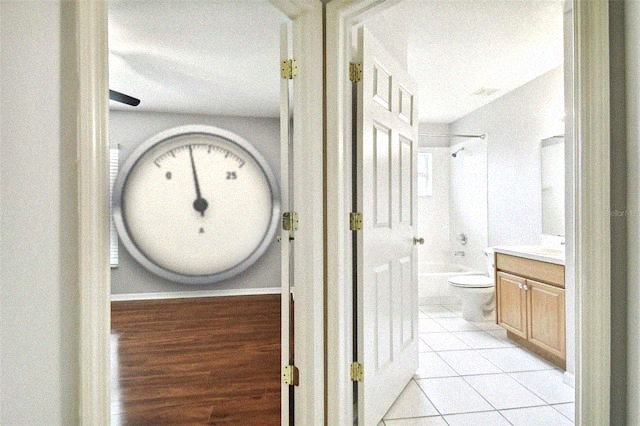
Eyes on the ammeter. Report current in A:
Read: 10 A
